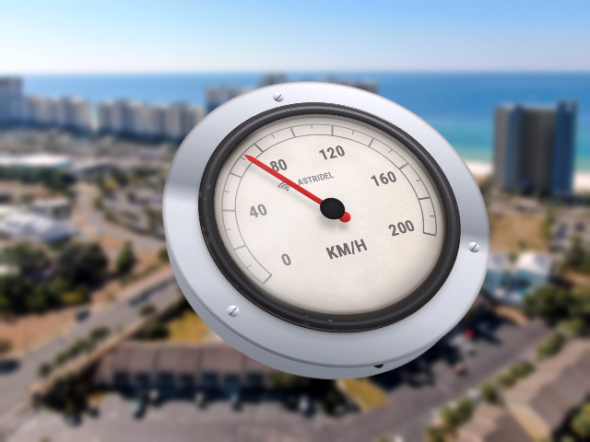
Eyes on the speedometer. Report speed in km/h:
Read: 70 km/h
